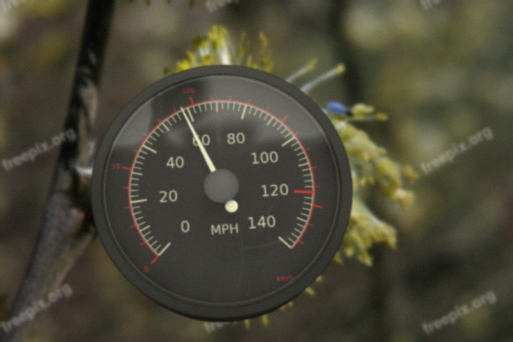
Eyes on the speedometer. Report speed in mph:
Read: 58 mph
